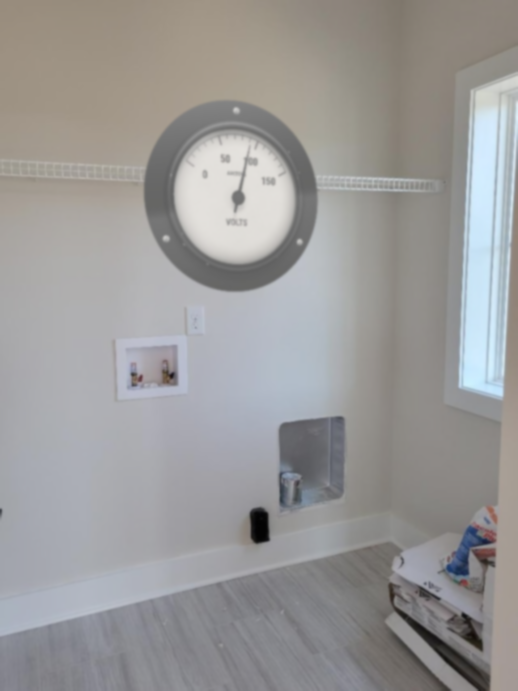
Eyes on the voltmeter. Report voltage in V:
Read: 90 V
